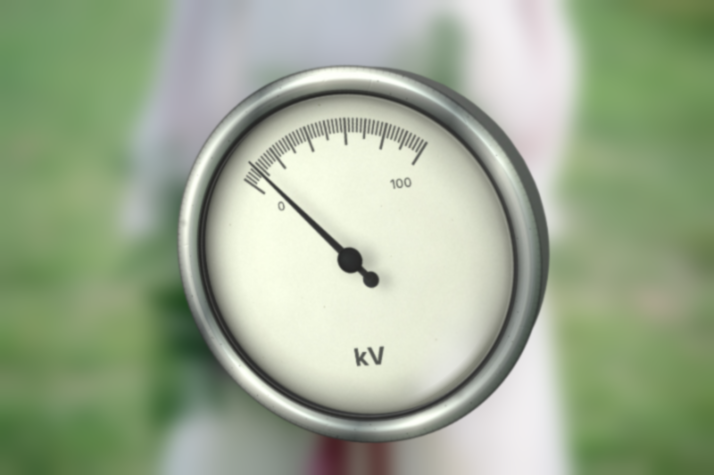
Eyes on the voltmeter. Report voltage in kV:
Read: 10 kV
